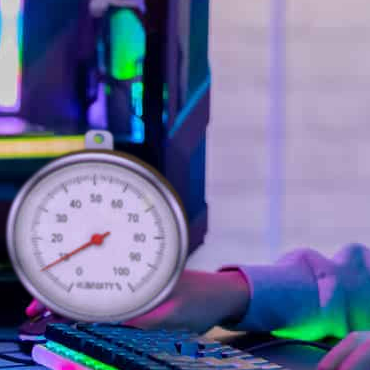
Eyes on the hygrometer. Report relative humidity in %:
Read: 10 %
